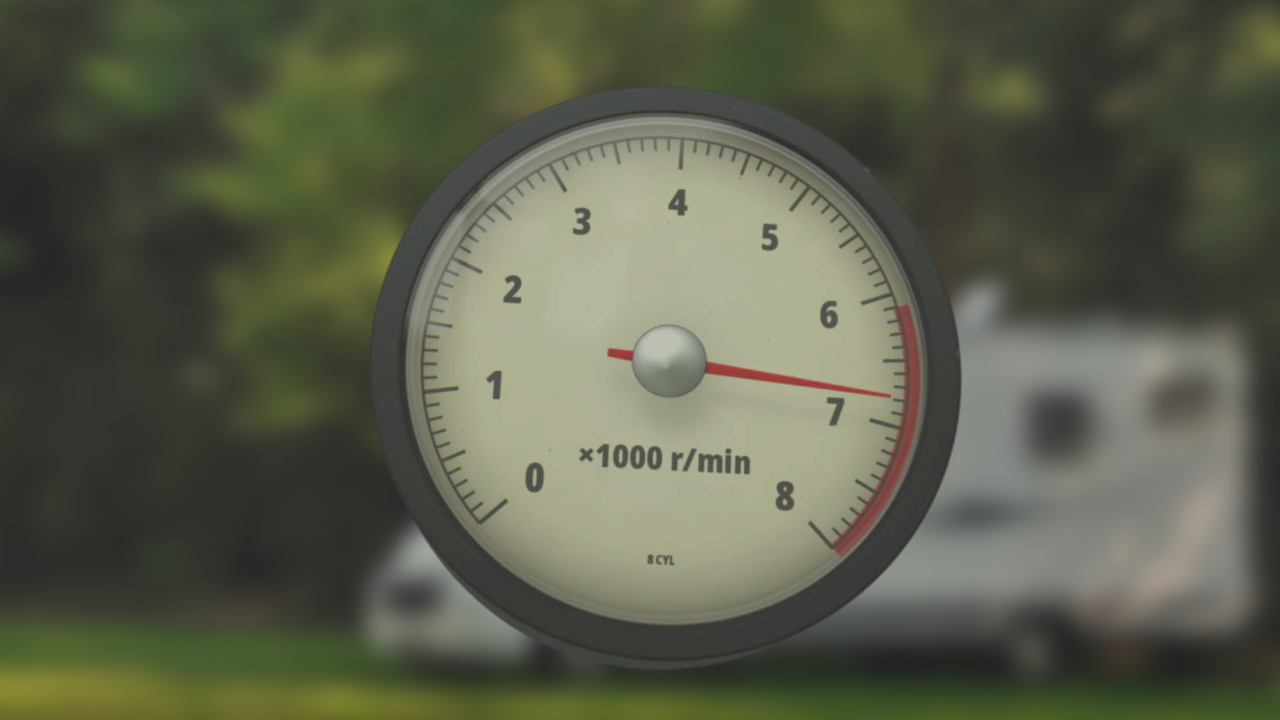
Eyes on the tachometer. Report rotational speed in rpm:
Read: 6800 rpm
